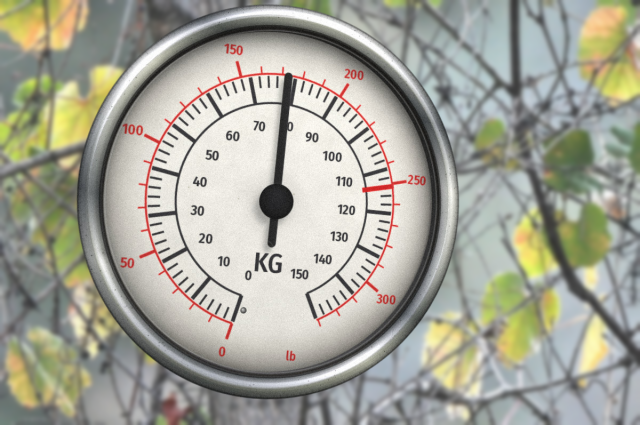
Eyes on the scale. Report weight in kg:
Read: 78 kg
